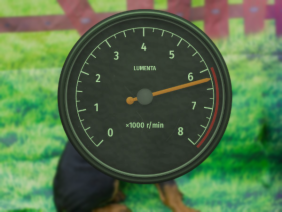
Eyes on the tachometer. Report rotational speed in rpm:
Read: 6250 rpm
